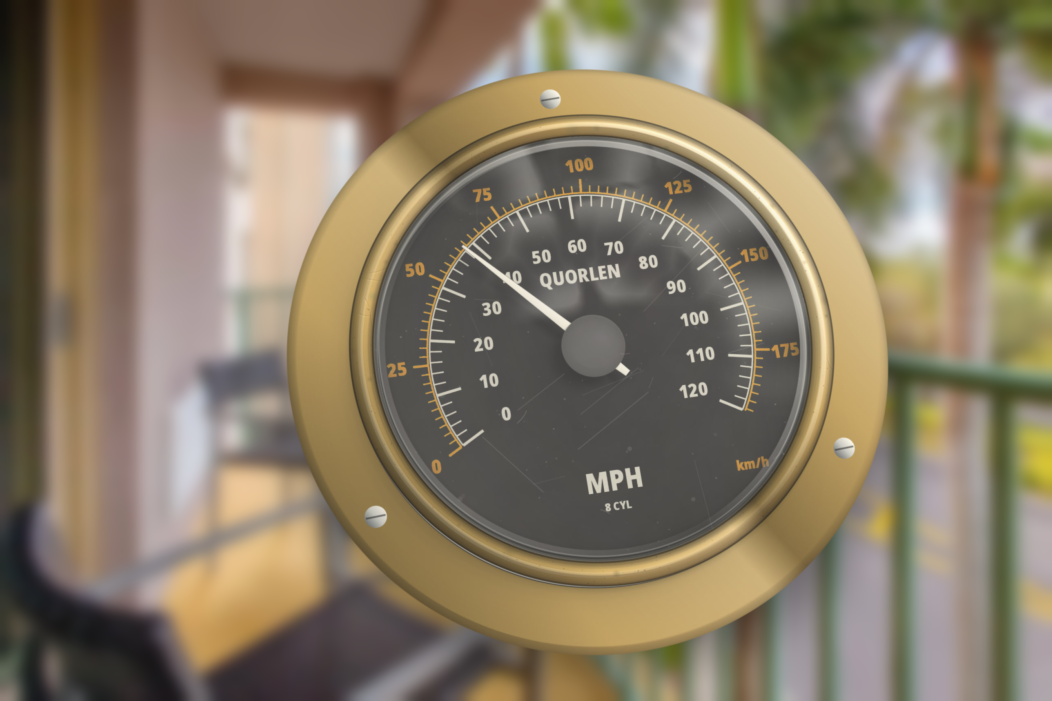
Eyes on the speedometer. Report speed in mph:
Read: 38 mph
